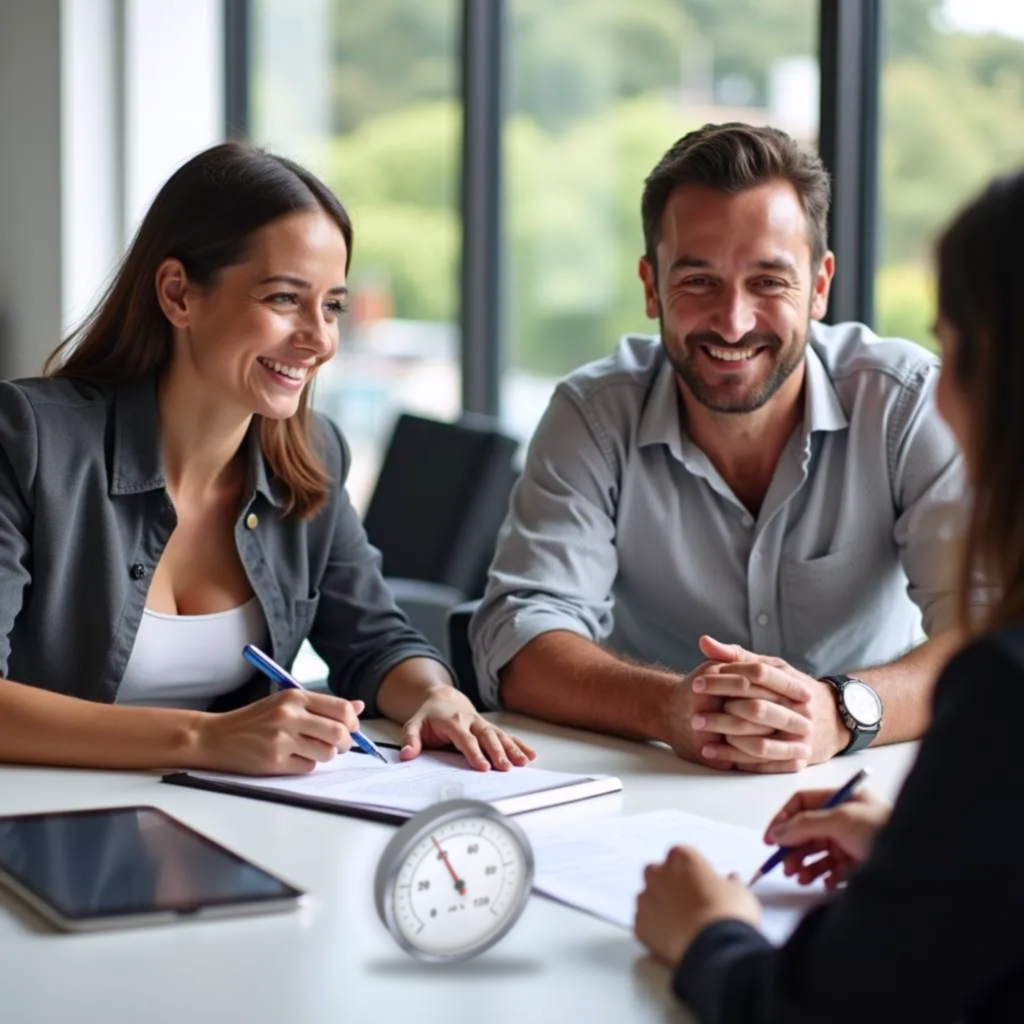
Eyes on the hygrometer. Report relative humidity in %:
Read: 40 %
